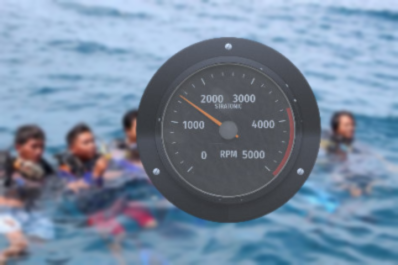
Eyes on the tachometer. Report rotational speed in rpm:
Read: 1500 rpm
